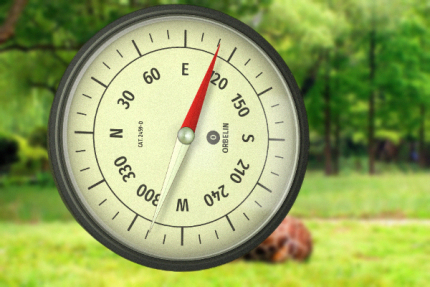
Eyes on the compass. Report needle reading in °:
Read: 110 °
